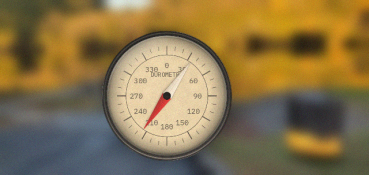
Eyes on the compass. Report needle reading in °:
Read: 215 °
